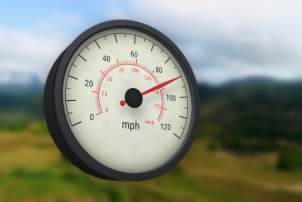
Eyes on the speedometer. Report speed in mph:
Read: 90 mph
